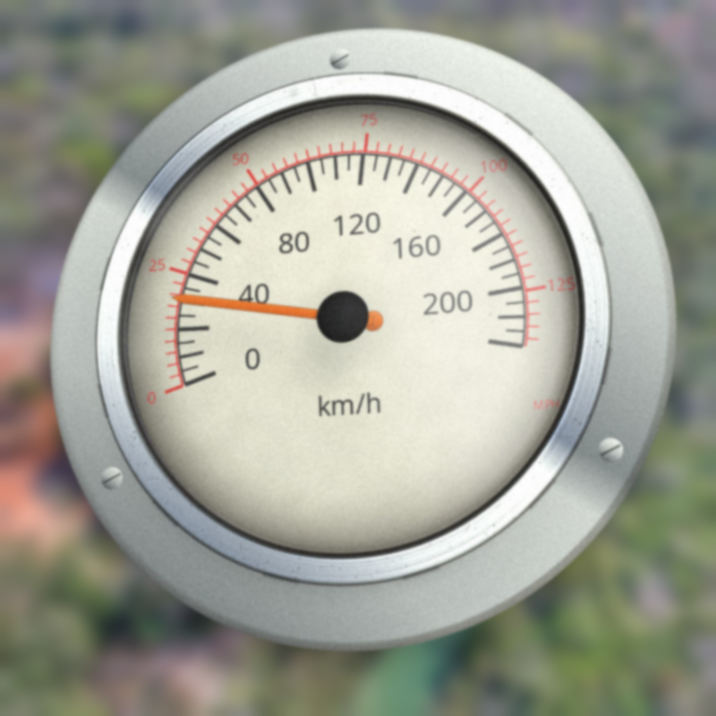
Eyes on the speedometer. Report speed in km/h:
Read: 30 km/h
